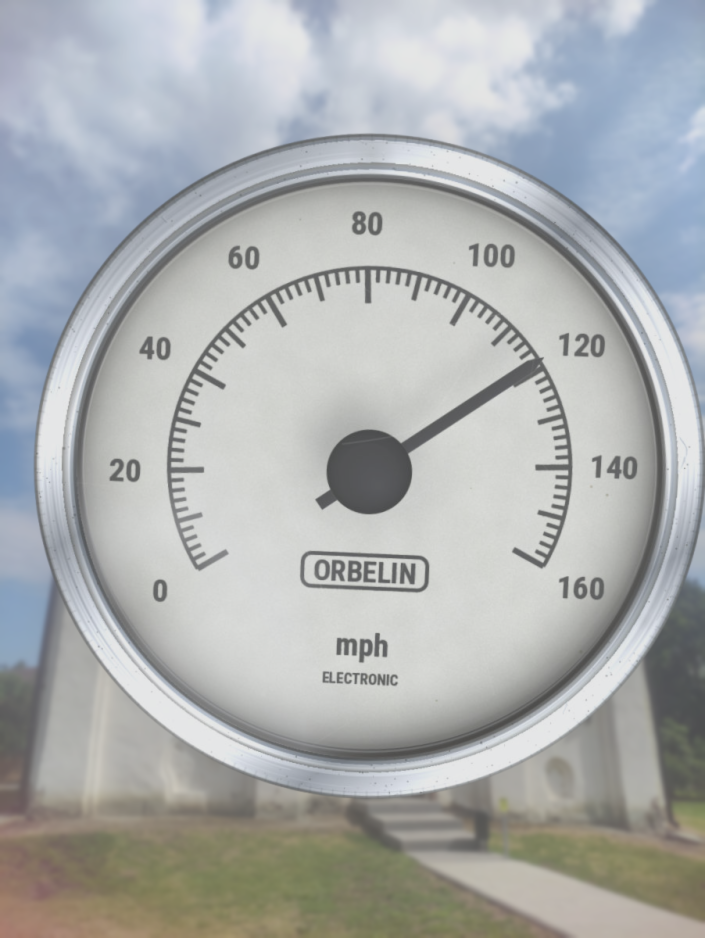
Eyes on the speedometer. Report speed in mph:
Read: 118 mph
